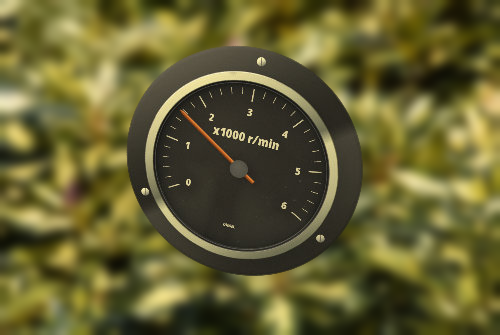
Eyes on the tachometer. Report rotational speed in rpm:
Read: 1600 rpm
